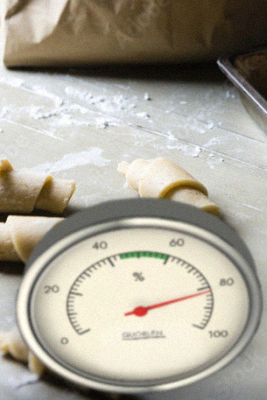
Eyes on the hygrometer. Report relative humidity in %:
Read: 80 %
